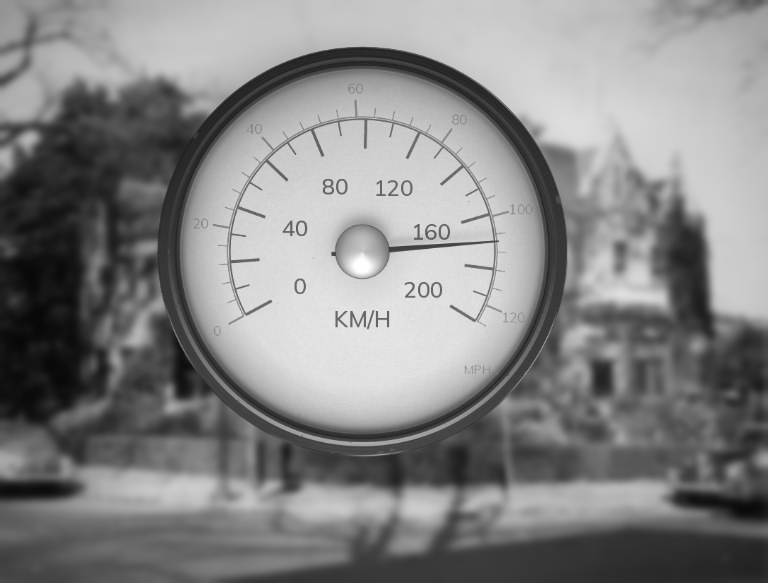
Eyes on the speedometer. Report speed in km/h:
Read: 170 km/h
